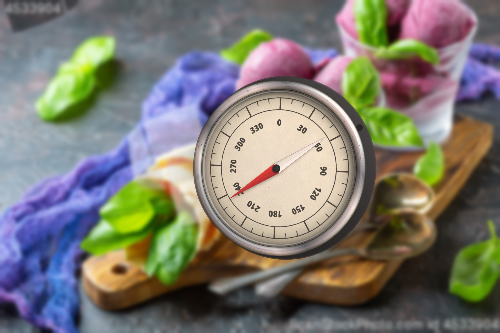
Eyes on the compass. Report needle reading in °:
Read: 235 °
